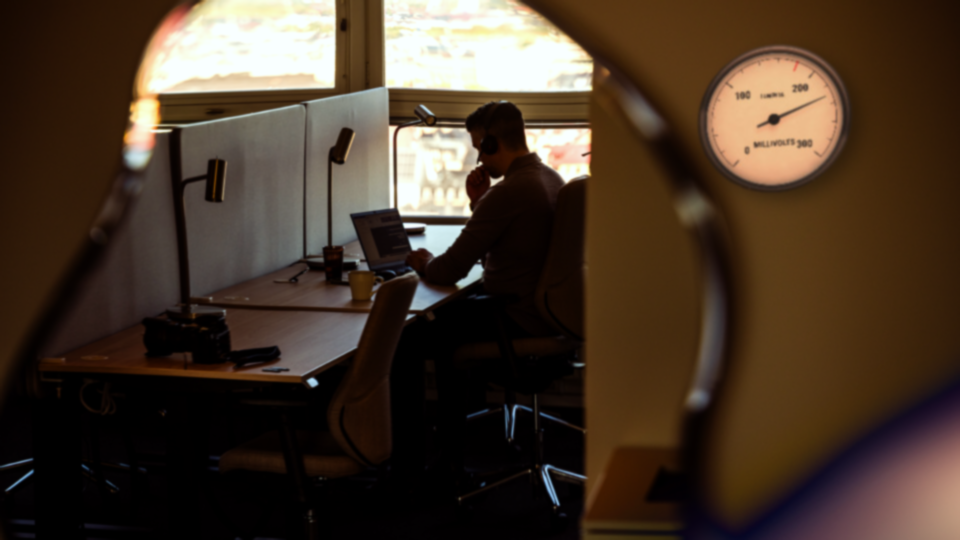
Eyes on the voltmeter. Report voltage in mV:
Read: 230 mV
